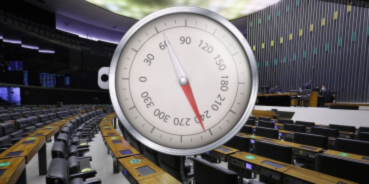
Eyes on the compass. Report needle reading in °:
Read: 245 °
